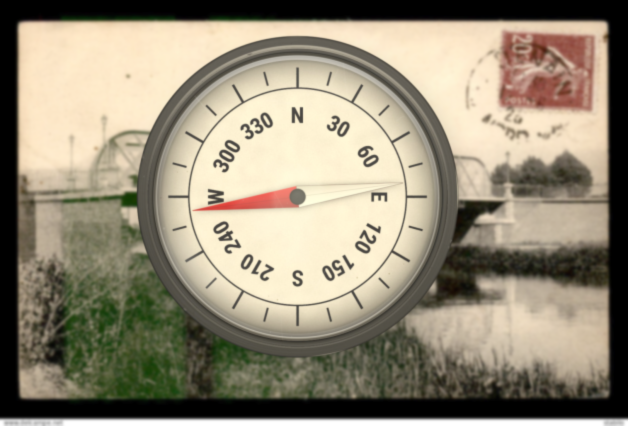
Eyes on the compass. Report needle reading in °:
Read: 262.5 °
